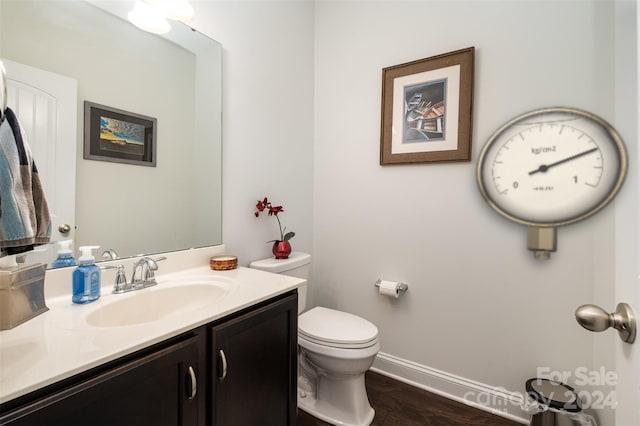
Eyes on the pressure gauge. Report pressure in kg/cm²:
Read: 0.8 kg/cm²
